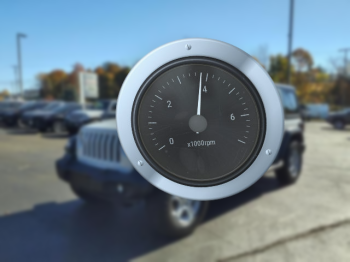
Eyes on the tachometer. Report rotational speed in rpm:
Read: 3800 rpm
